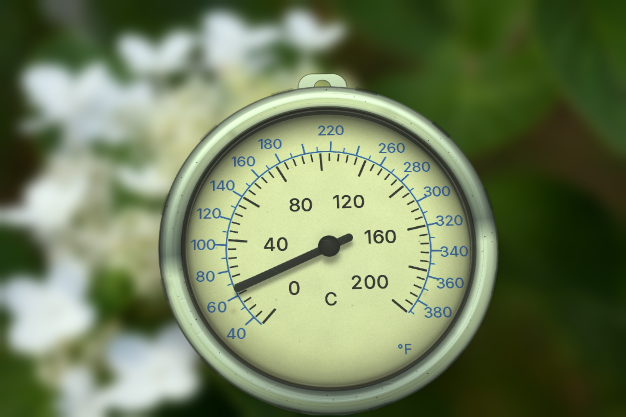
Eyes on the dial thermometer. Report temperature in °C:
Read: 18 °C
